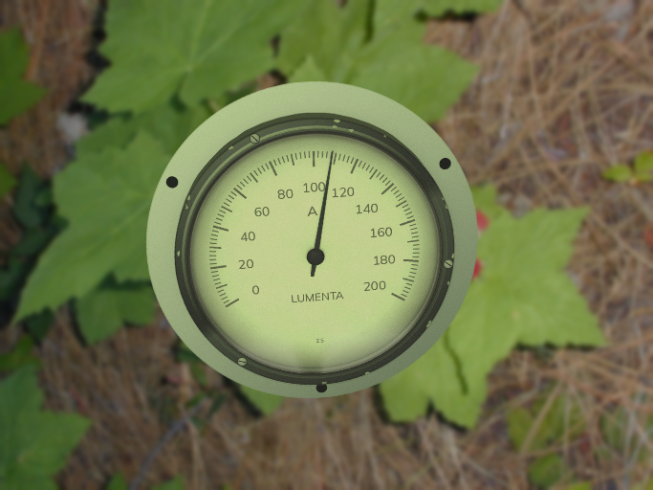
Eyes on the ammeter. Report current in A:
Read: 108 A
